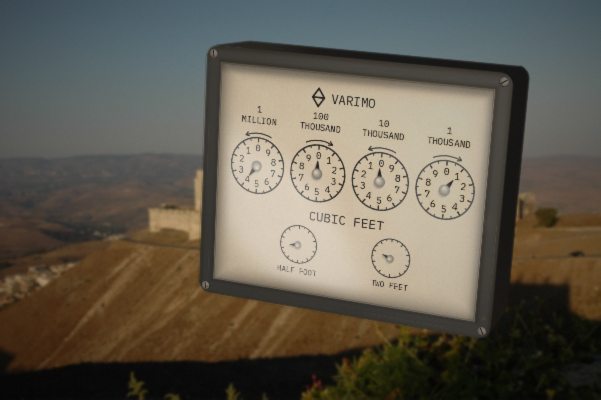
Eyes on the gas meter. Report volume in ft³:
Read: 400100 ft³
